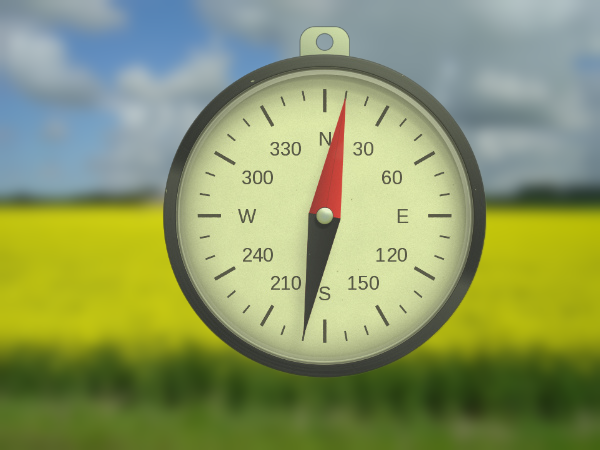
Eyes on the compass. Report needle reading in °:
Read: 10 °
